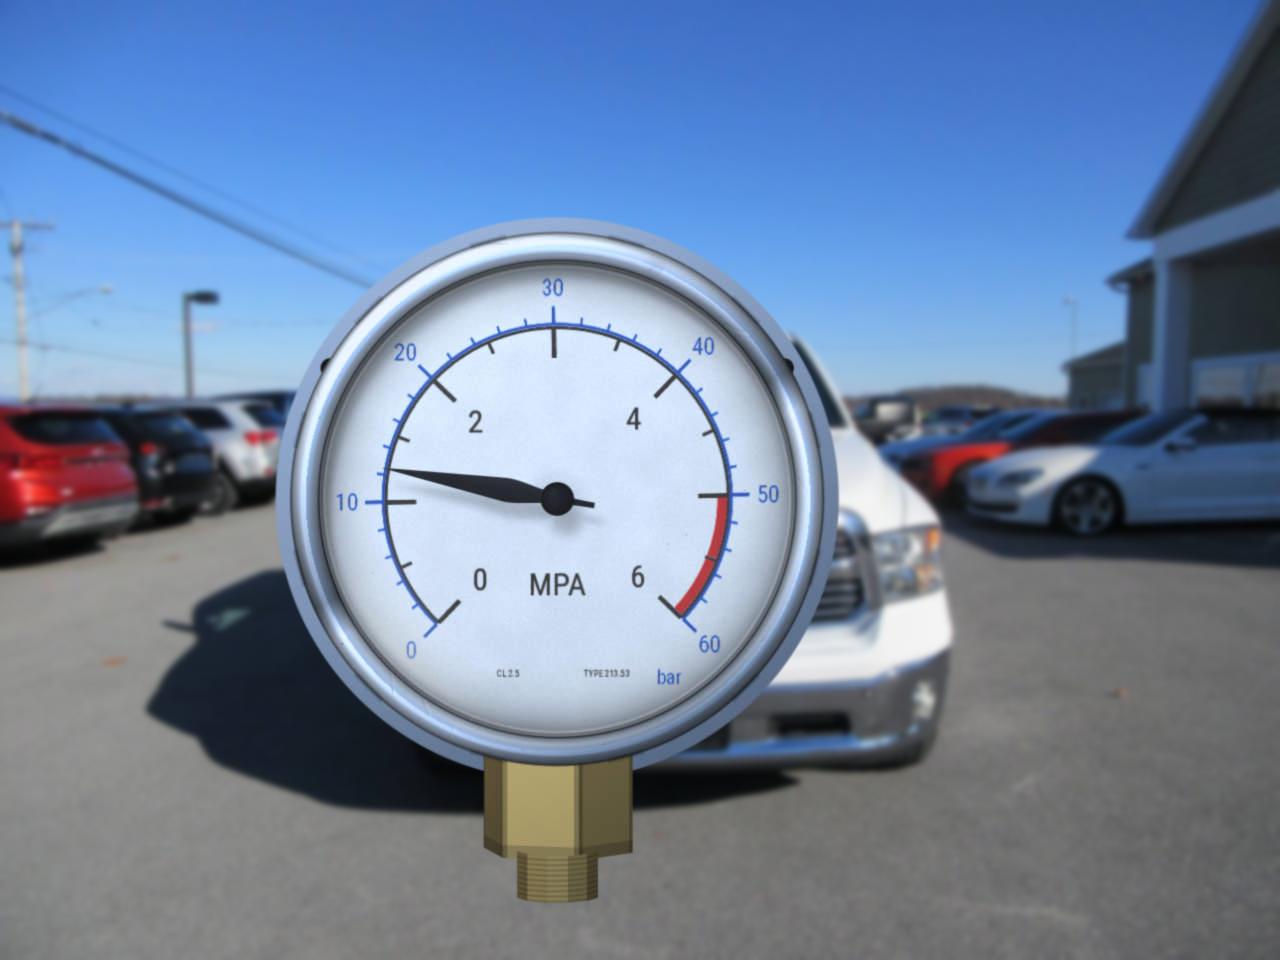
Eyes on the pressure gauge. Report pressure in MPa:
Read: 1.25 MPa
